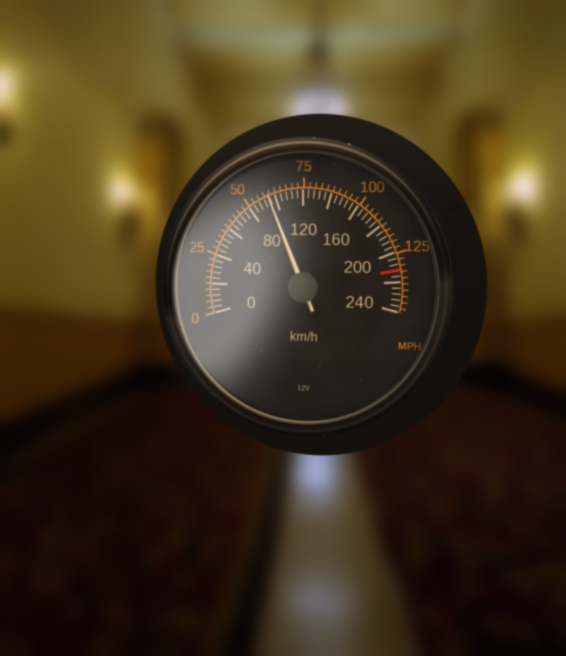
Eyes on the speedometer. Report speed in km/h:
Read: 96 km/h
